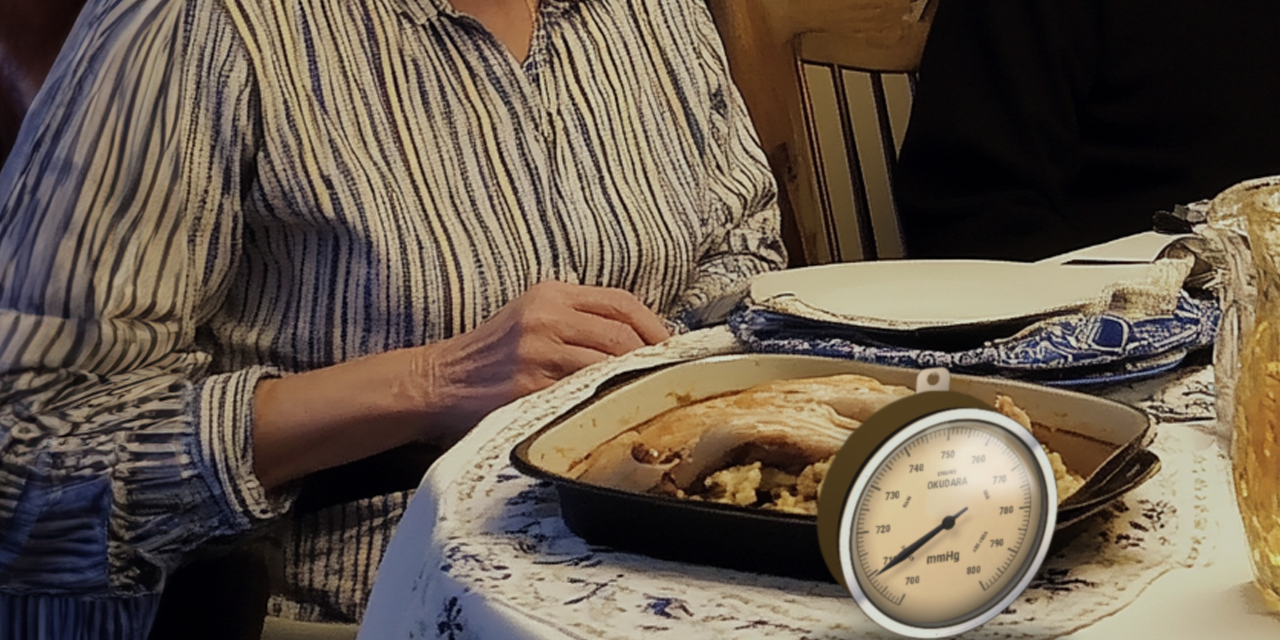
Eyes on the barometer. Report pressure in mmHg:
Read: 710 mmHg
